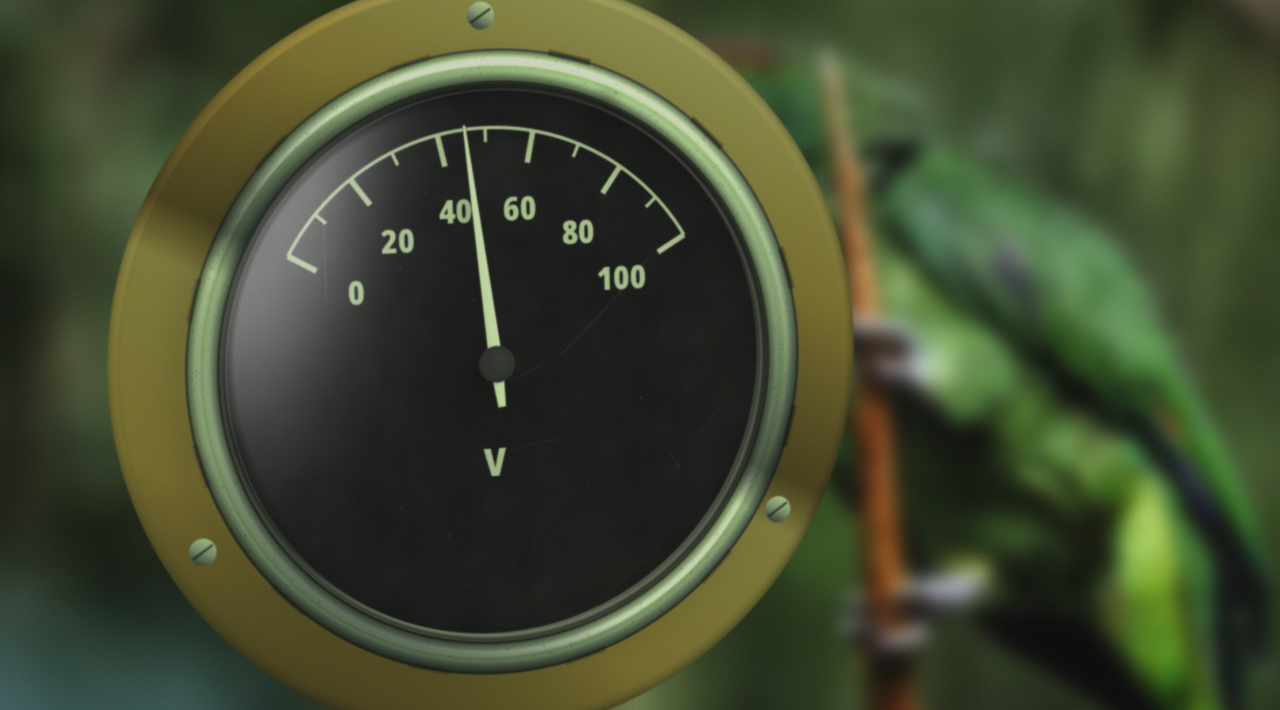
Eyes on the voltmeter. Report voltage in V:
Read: 45 V
